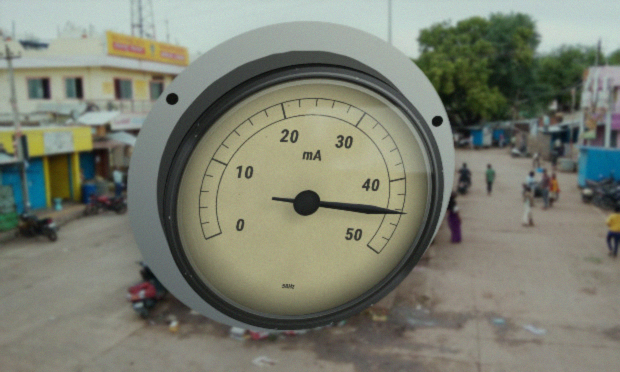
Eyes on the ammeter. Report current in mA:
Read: 44 mA
